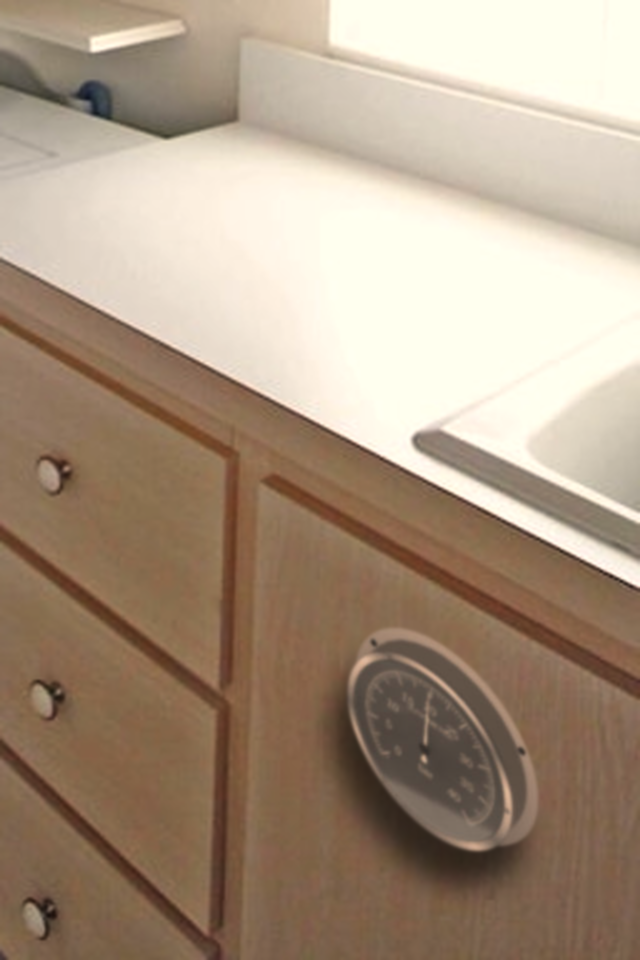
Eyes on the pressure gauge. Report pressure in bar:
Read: 20 bar
